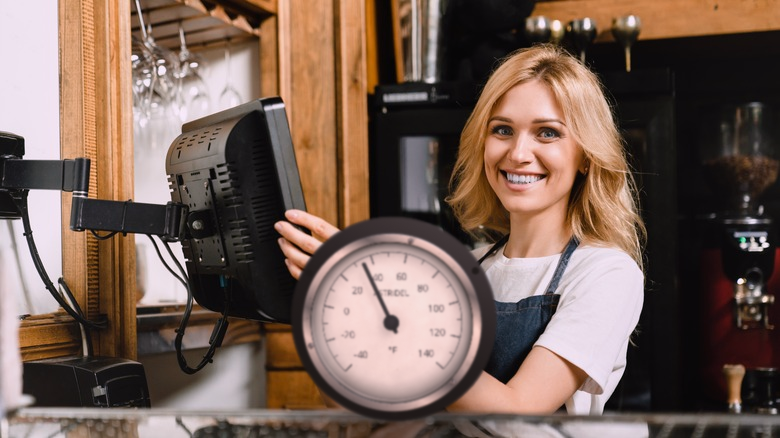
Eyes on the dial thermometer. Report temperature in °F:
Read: 35 °F
